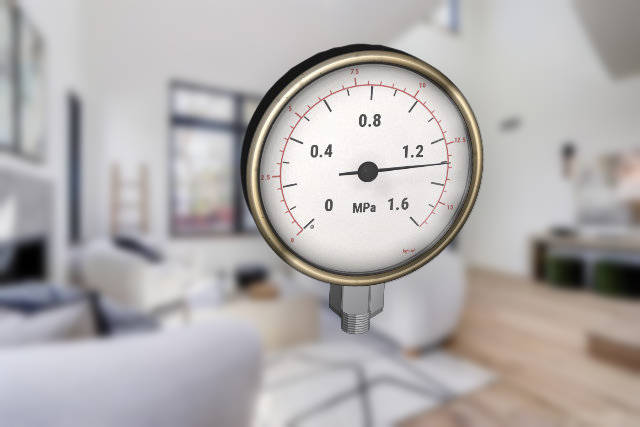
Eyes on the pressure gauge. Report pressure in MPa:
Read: 1.3 MPa
